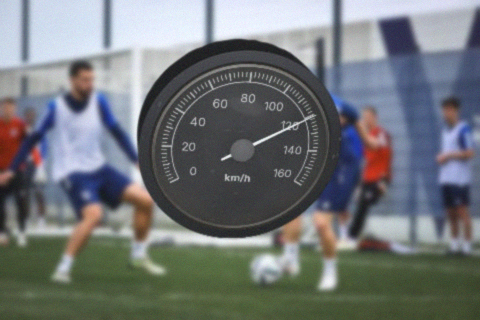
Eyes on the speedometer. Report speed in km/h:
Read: 120 km/h
